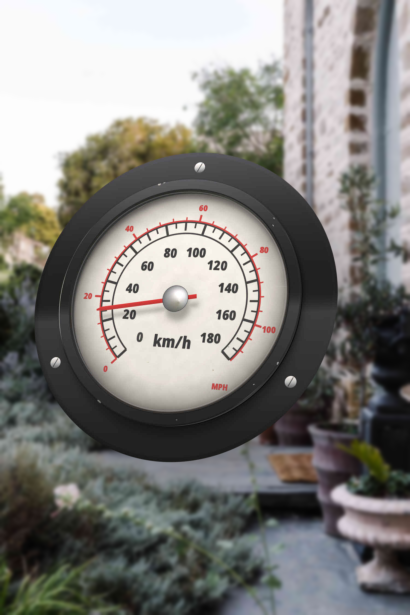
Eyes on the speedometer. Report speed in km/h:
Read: 25 km/h
